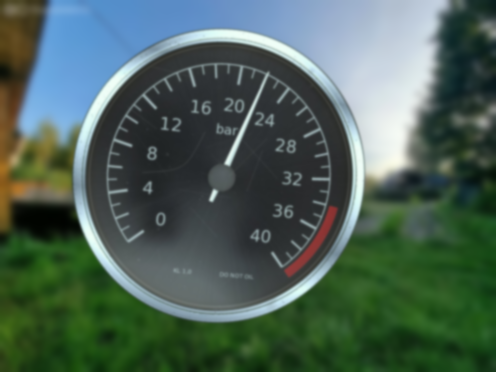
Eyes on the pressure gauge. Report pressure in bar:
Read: 22 bar
